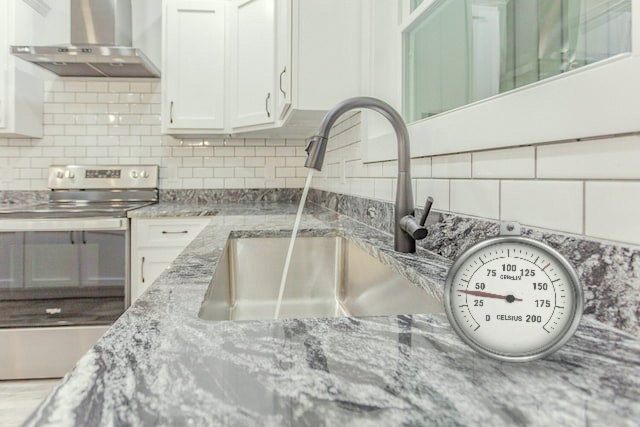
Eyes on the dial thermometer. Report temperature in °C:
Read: 40 °C
